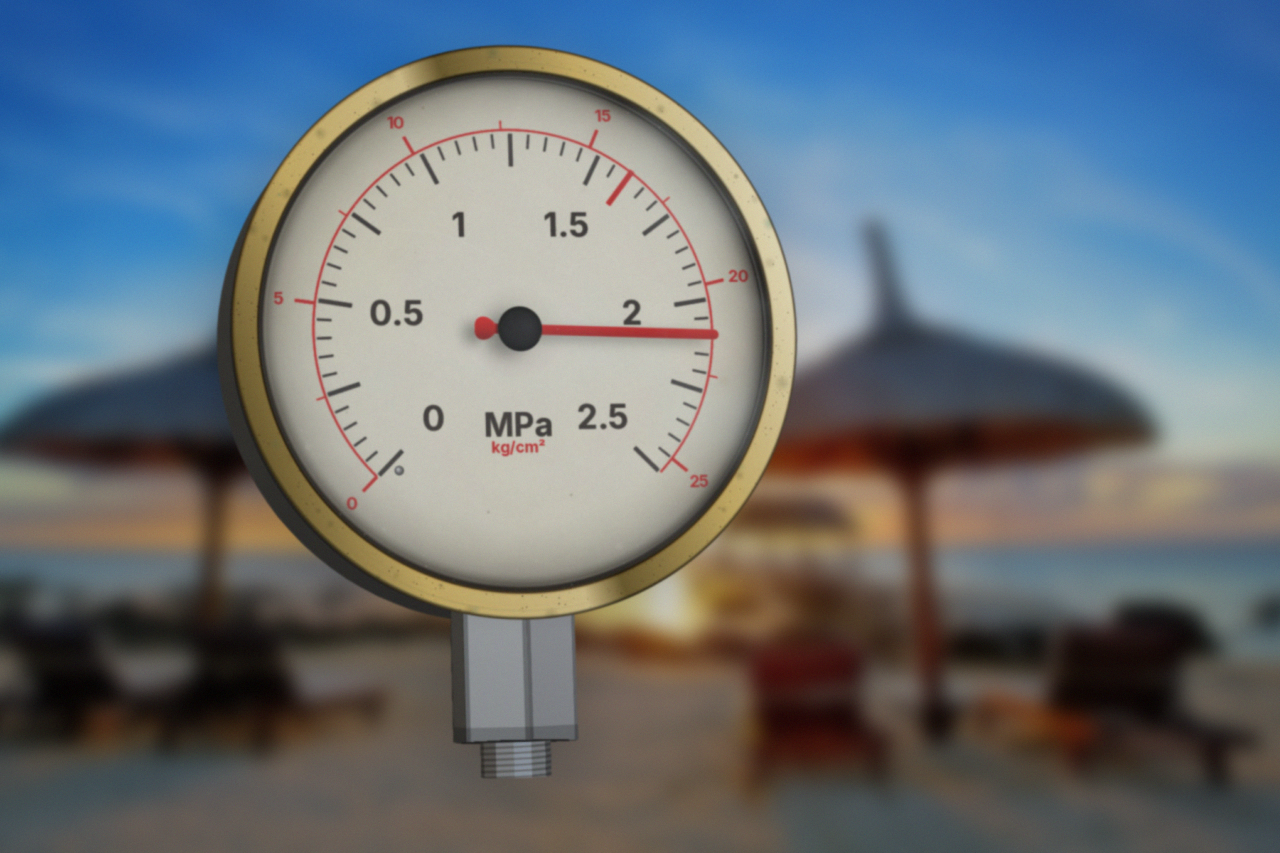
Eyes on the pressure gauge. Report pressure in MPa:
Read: 2.1 MPa
